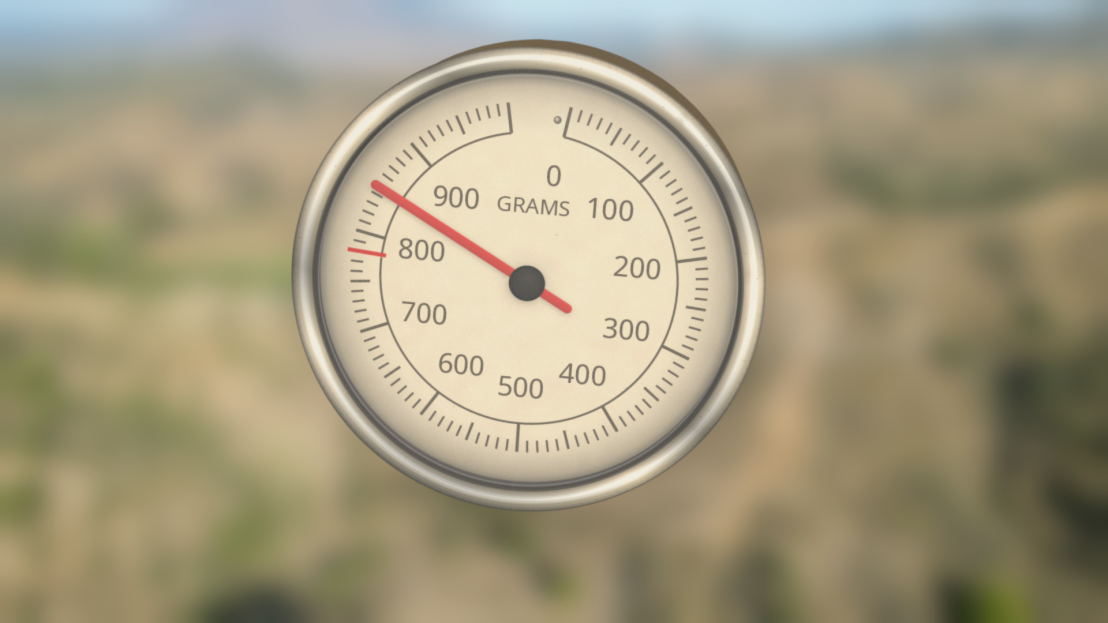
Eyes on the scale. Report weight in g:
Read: 850 g
